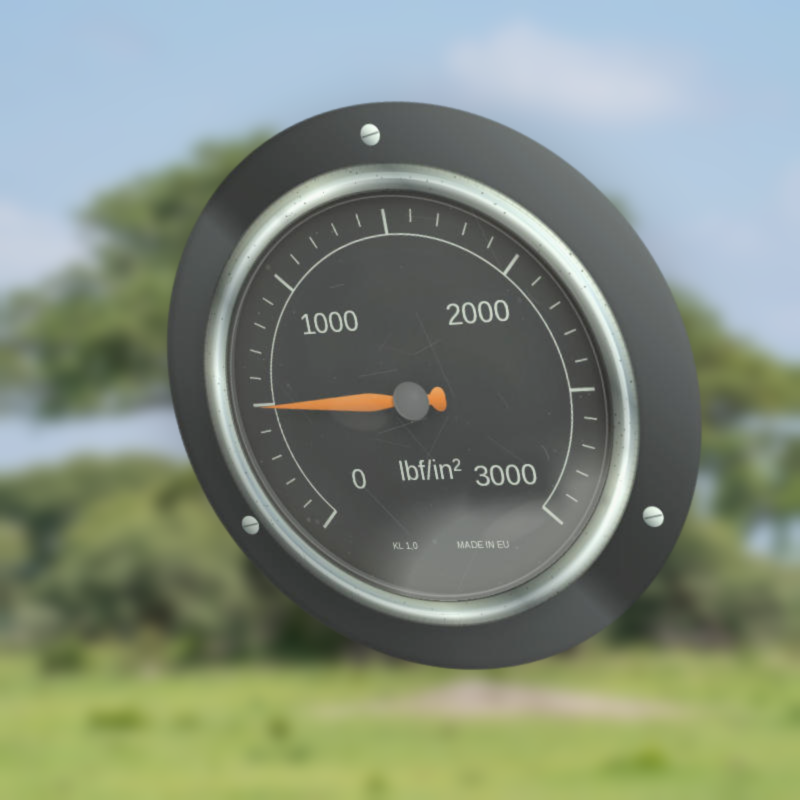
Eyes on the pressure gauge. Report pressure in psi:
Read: 500 psi
